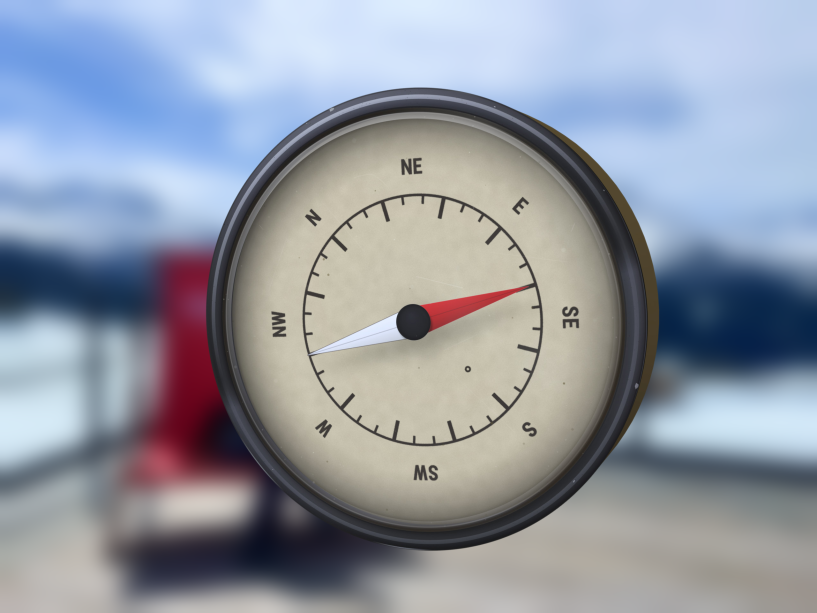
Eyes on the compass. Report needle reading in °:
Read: 120 °
